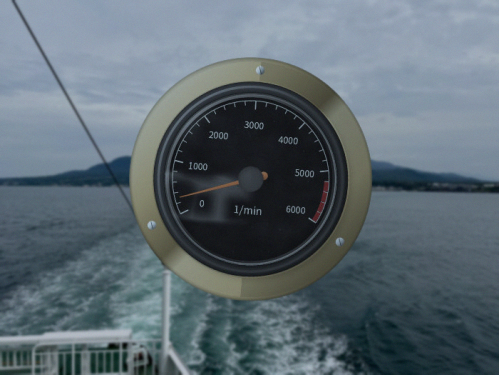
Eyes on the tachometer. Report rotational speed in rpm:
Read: 300 rpm
